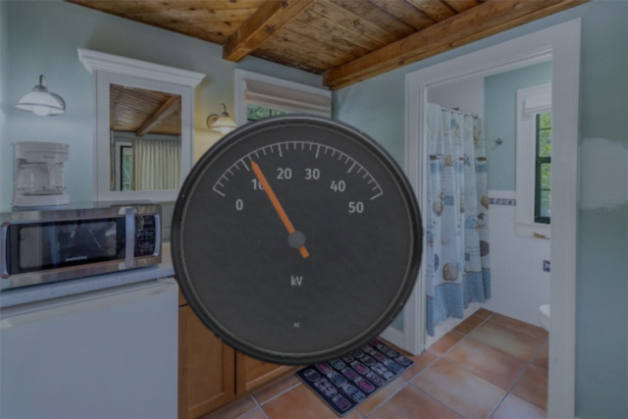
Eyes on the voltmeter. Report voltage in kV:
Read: 12 kV
